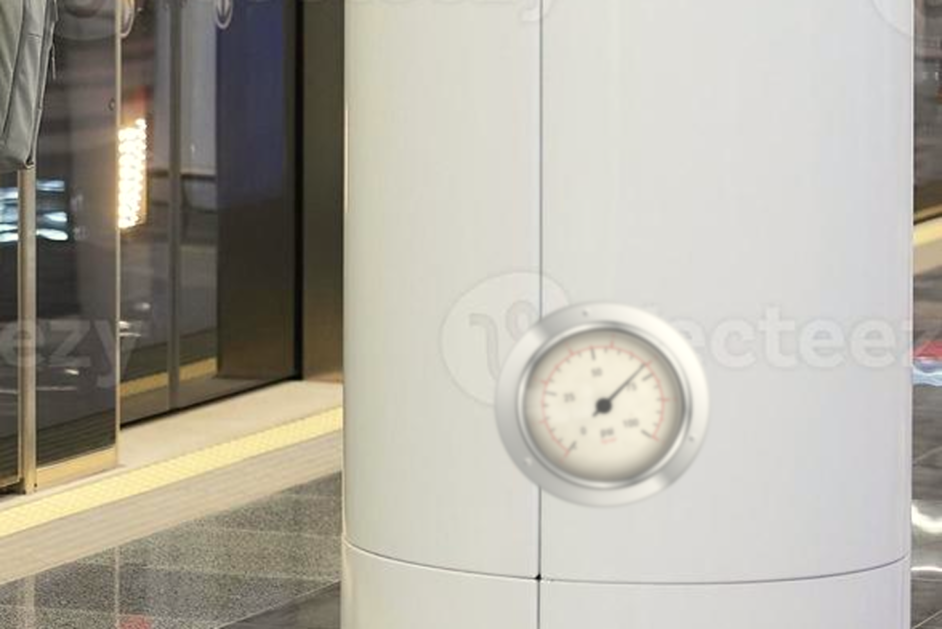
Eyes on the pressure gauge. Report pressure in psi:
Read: 70 psi
